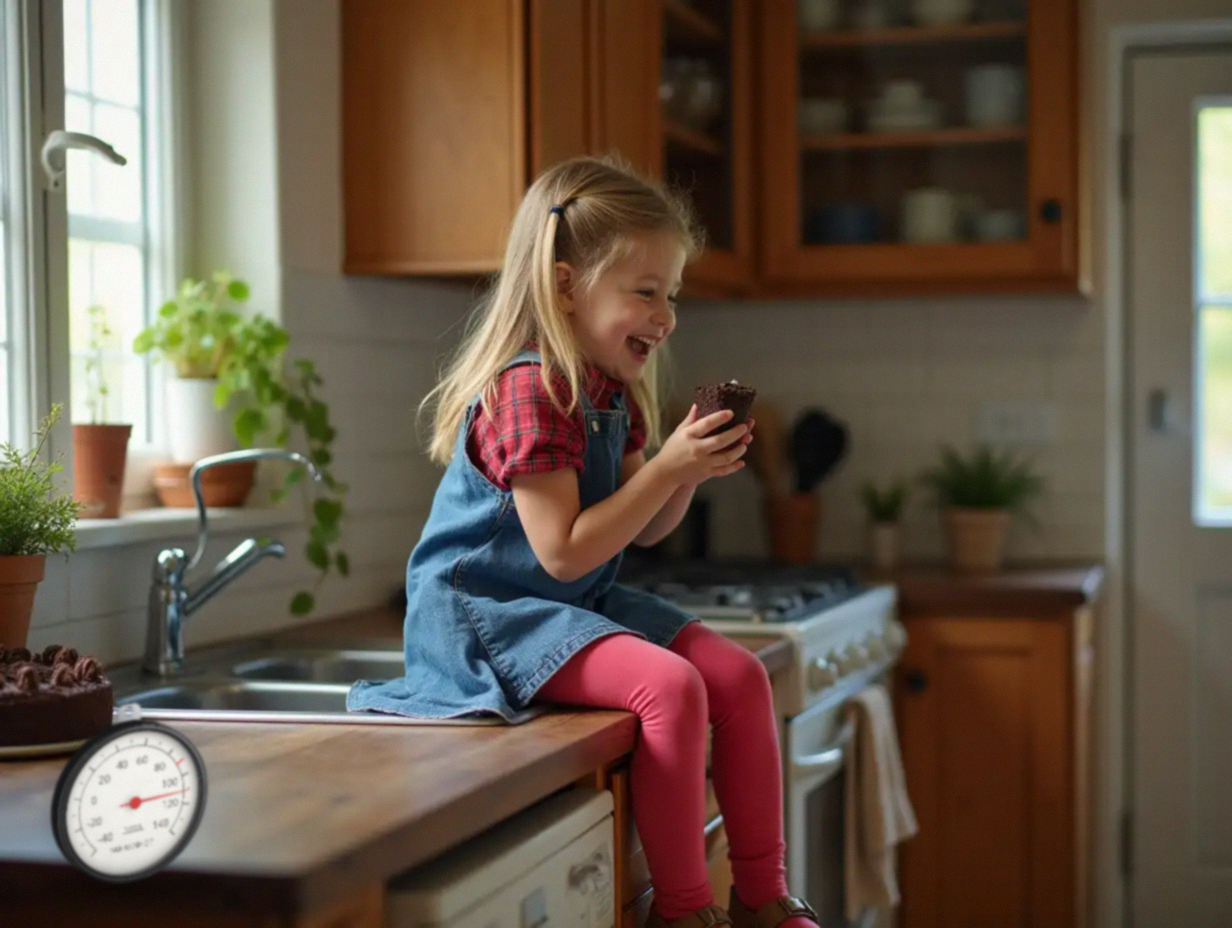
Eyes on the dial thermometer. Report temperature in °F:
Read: 110 °F
